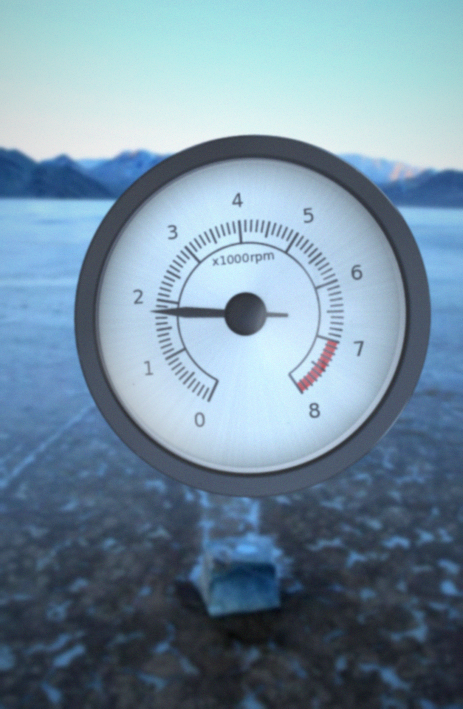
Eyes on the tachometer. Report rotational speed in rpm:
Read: 1800 rpm
